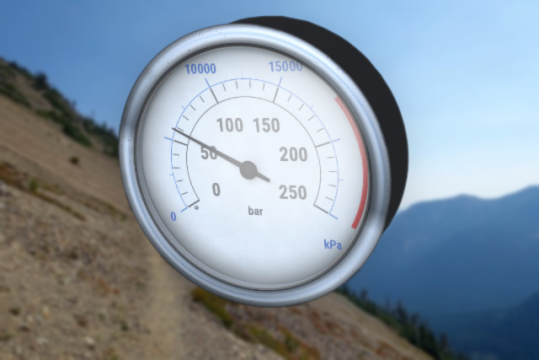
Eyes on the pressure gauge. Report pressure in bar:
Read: 60 bar
